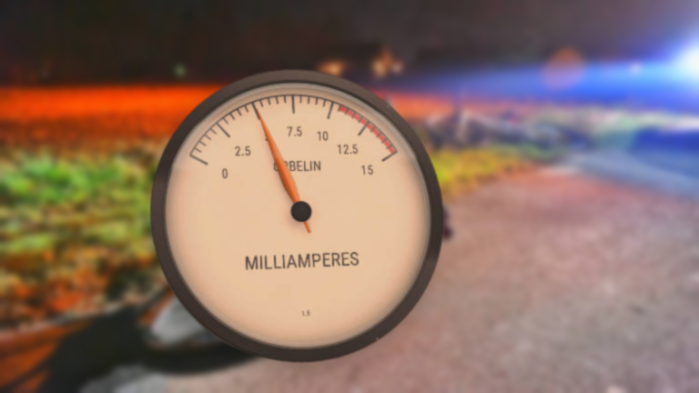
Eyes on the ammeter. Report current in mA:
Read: 5 mA
